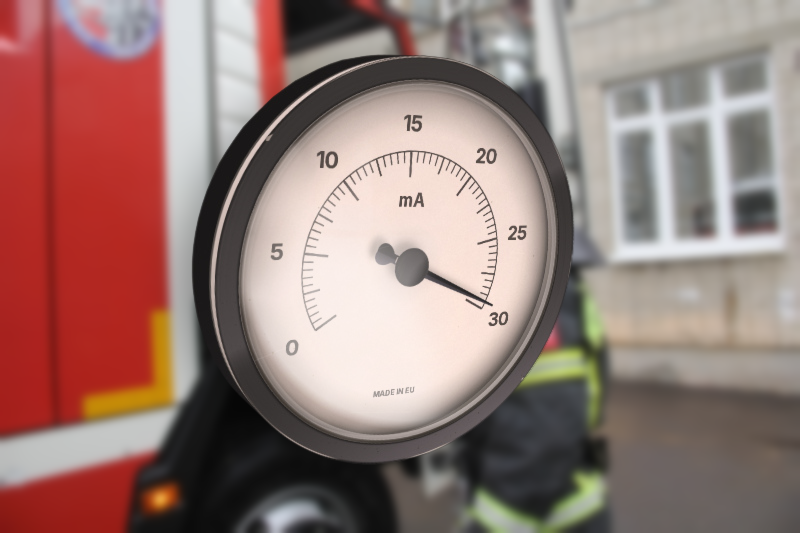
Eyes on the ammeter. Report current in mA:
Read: 29.5 mA
